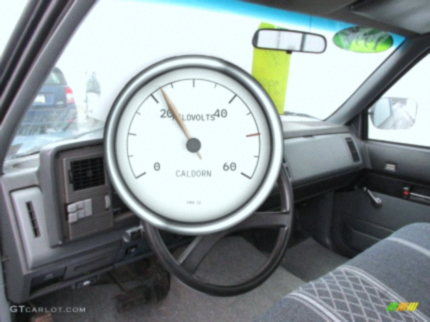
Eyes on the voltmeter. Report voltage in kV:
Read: 22.5 kV
